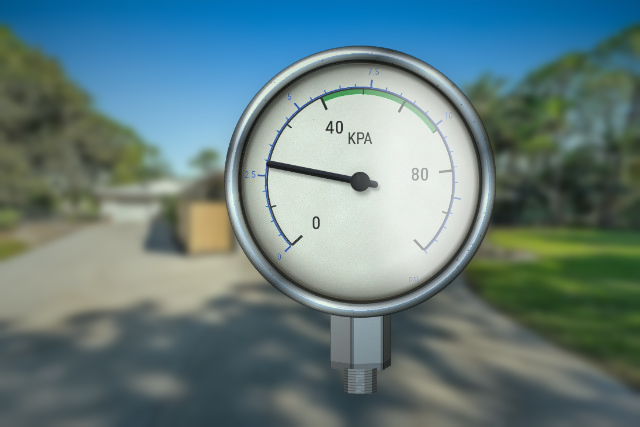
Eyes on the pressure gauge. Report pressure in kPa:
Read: 20 kPa
